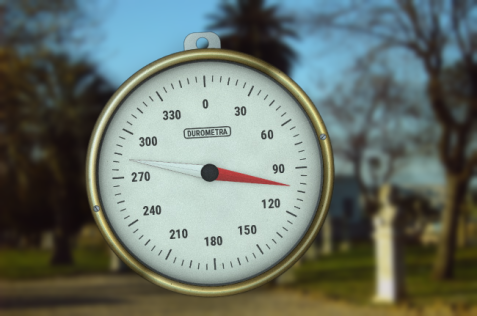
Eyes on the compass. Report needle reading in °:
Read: 102.5 °
